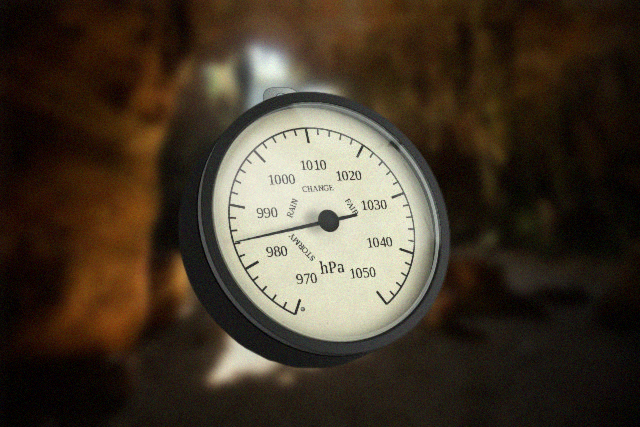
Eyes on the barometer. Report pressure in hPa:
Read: 984 hPa
